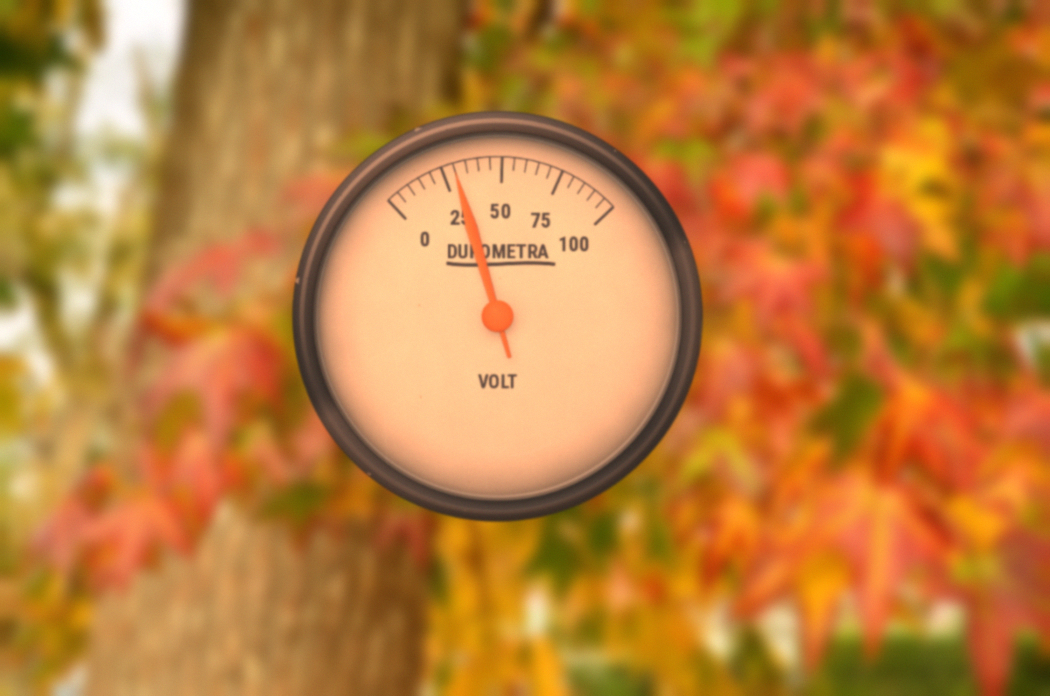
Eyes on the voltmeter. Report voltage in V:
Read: 30 V
